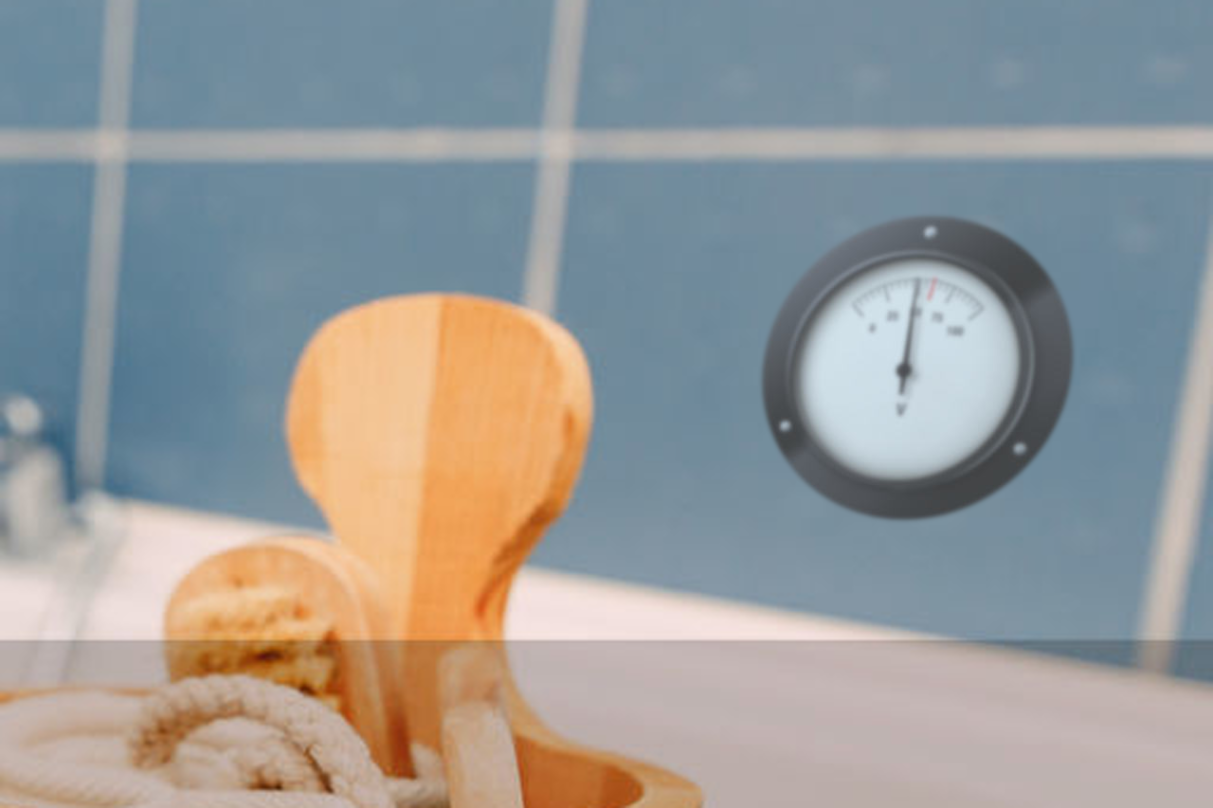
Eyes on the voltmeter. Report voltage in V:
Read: 50 V
